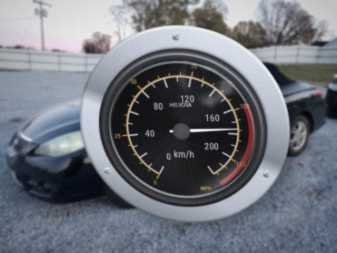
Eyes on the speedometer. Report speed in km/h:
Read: 175 km/h
